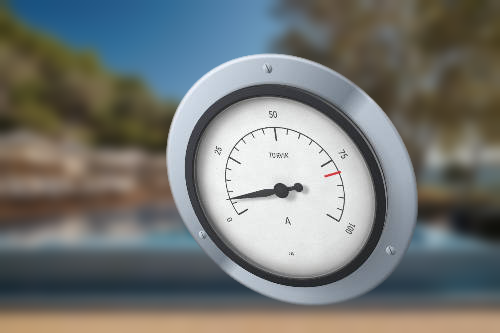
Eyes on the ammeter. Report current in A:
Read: 7.5 A
